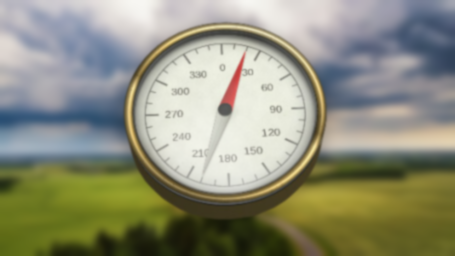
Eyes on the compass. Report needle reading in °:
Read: 20 °
